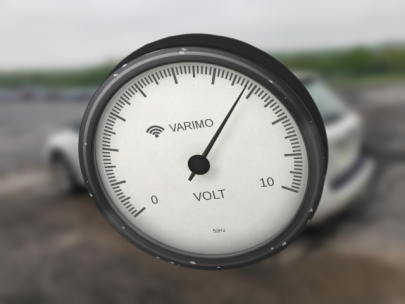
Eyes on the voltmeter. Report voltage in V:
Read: 6.8 V
